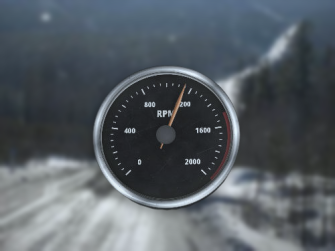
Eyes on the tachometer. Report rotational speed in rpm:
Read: 1150 rpm
